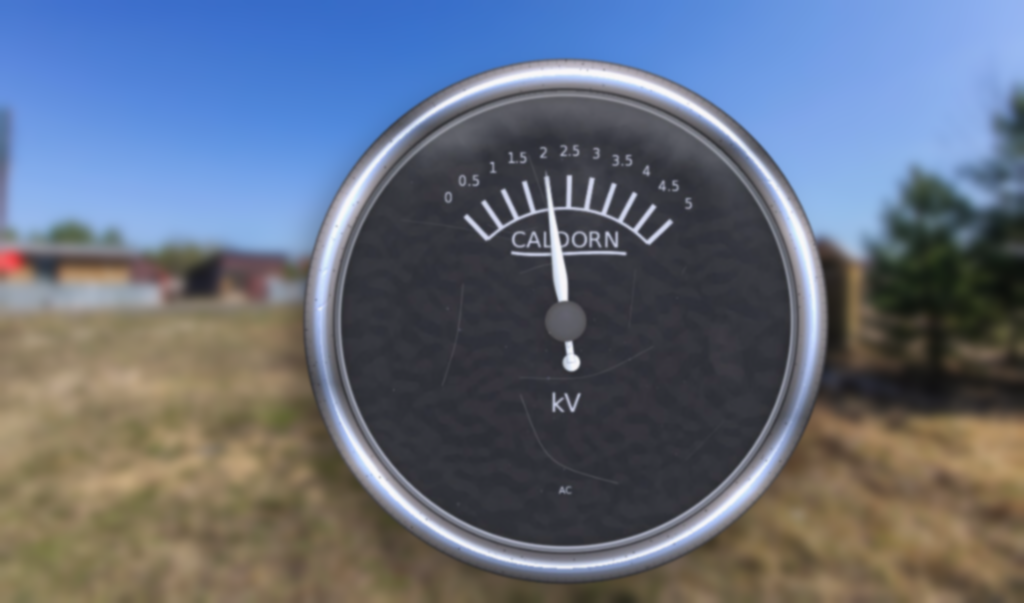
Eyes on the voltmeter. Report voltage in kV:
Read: 2 kV
